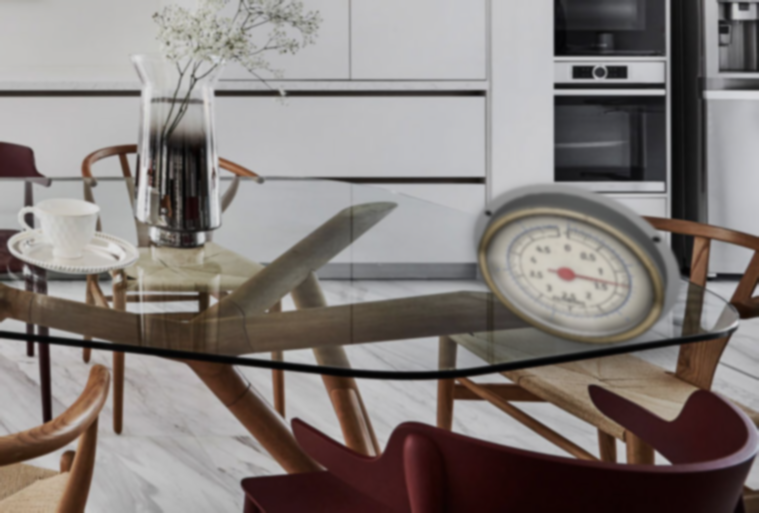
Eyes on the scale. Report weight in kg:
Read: 1.25 kg
